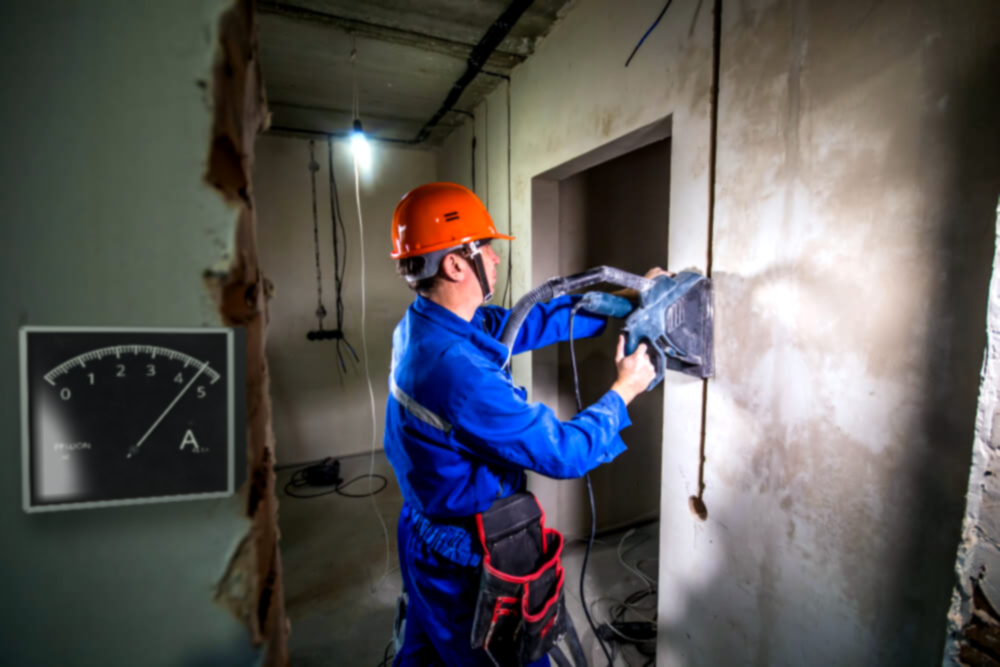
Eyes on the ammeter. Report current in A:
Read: 4.5 A
